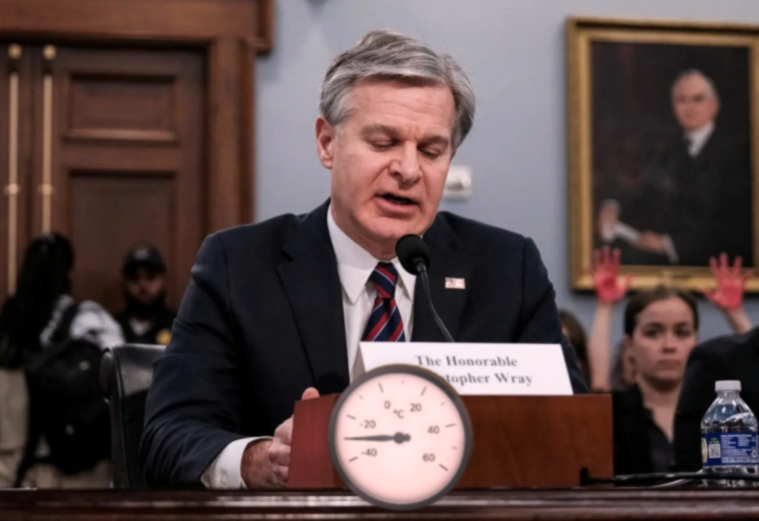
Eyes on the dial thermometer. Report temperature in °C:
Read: -30 °C
